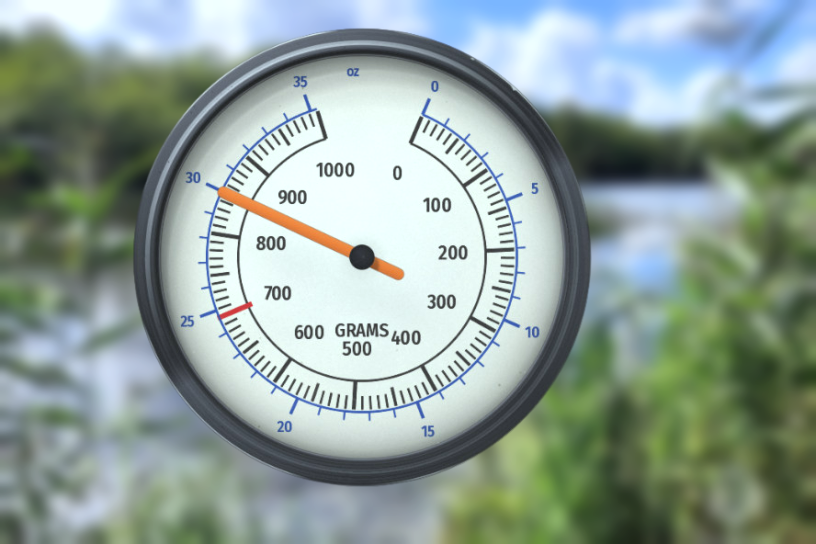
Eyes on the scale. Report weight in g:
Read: 850 g
